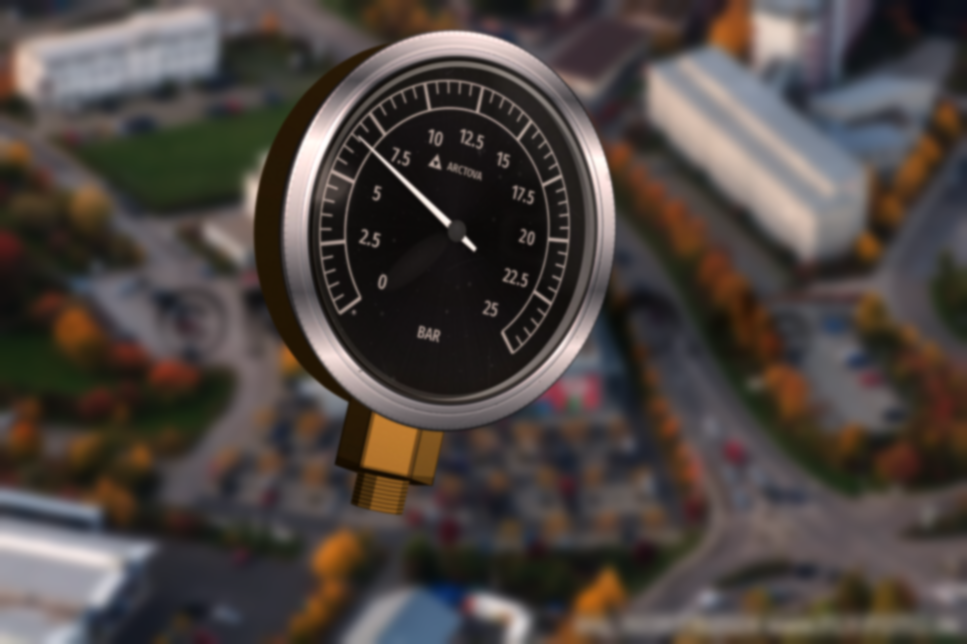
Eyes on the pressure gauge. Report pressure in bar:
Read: 6.5 bar
